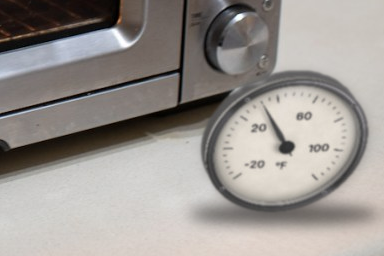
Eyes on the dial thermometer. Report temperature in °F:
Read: 32 °F
